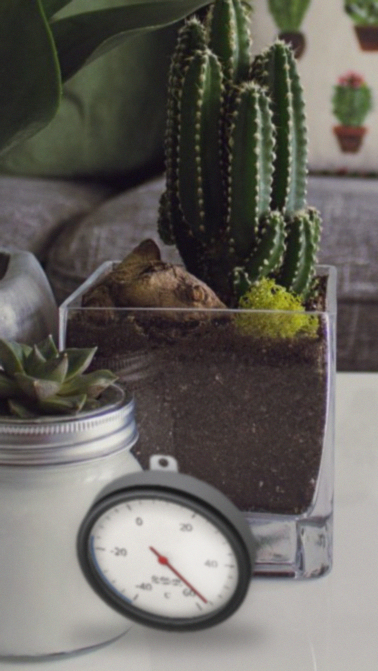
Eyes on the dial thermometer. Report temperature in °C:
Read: 56 °C
